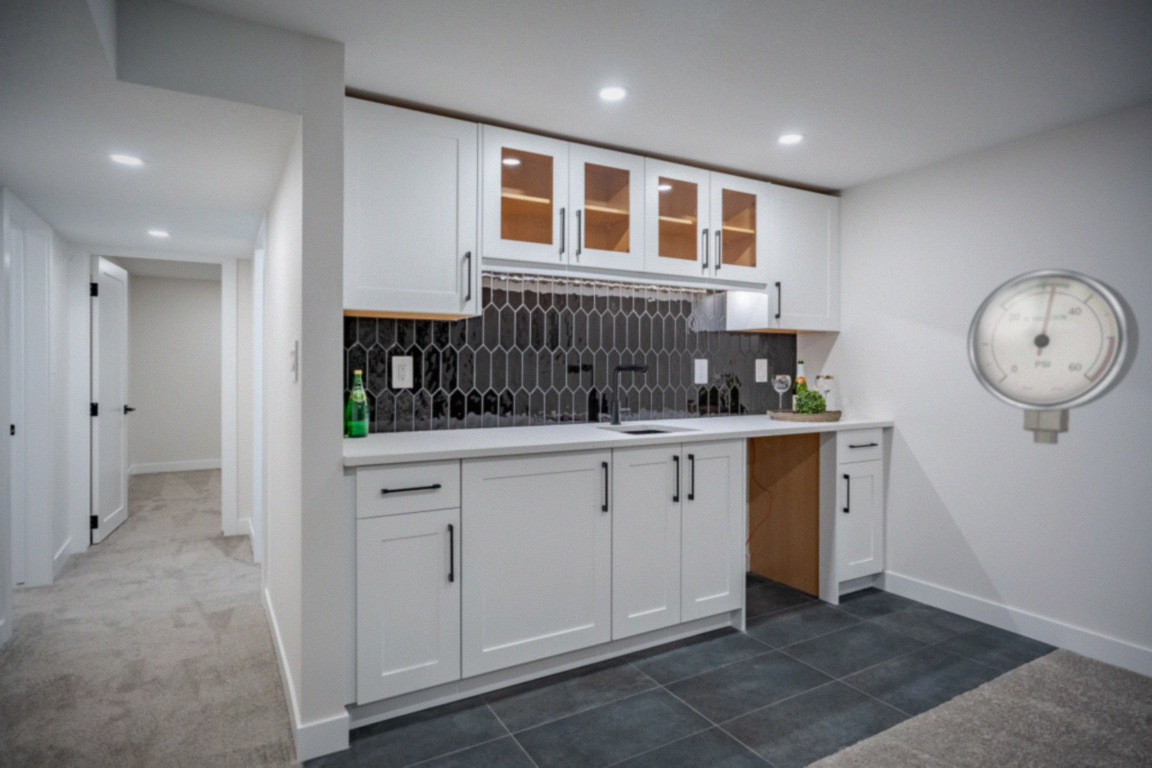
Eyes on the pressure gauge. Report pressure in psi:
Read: 32.5 psi
